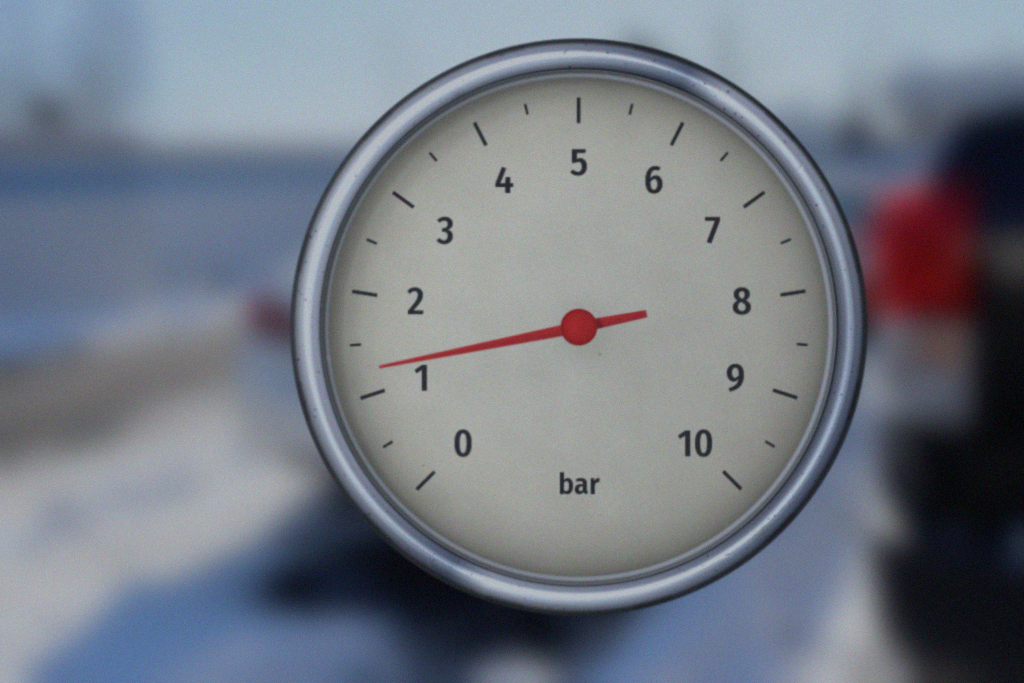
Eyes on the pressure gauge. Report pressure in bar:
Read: 1.25 bar
